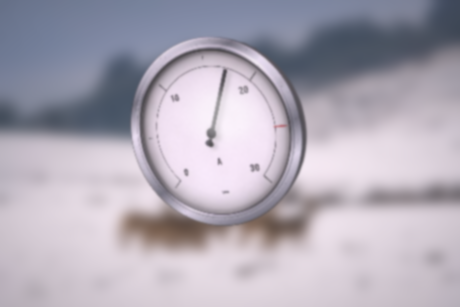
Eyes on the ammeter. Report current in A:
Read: 17.5 A
